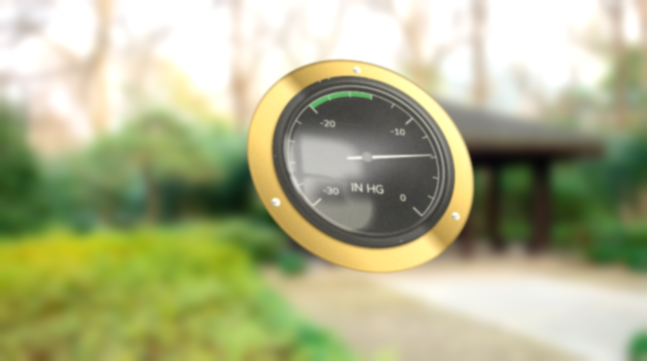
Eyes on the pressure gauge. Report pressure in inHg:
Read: -6 inHg
